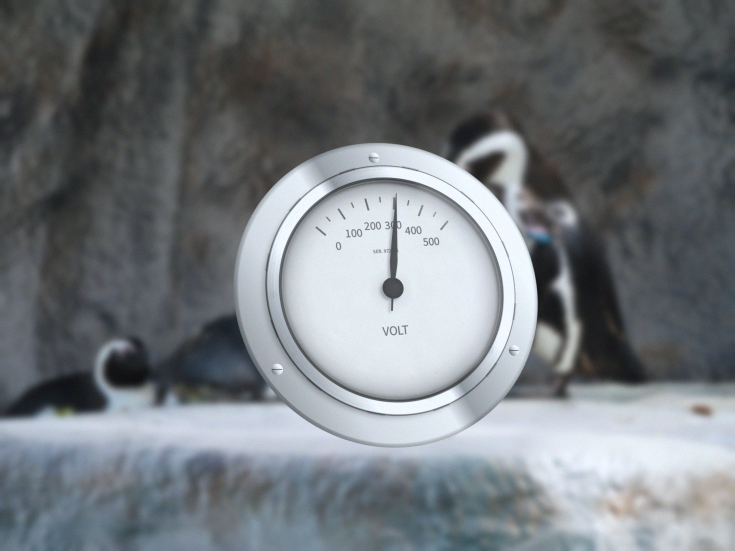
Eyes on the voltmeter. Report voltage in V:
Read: 300 V
